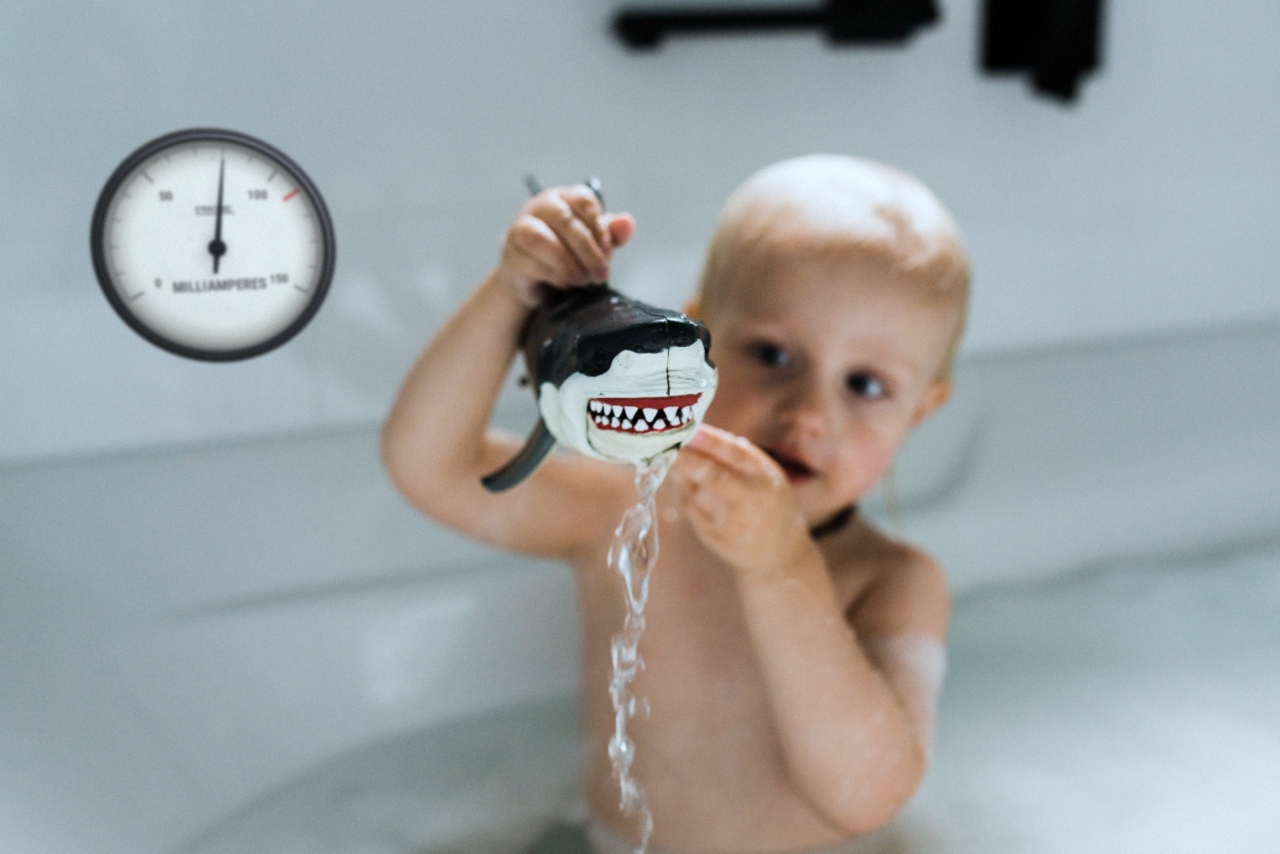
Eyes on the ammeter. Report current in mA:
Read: 80 mA
